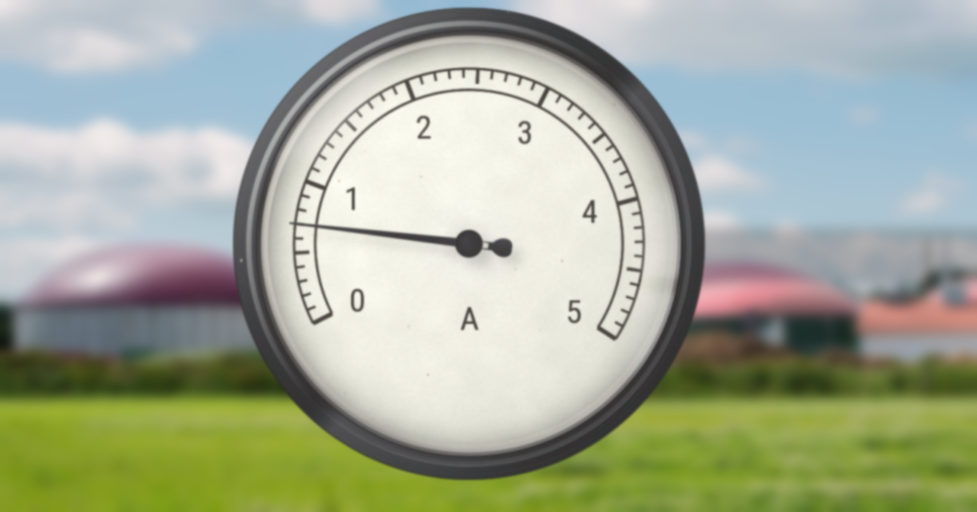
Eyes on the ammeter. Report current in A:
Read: 0.7 A
